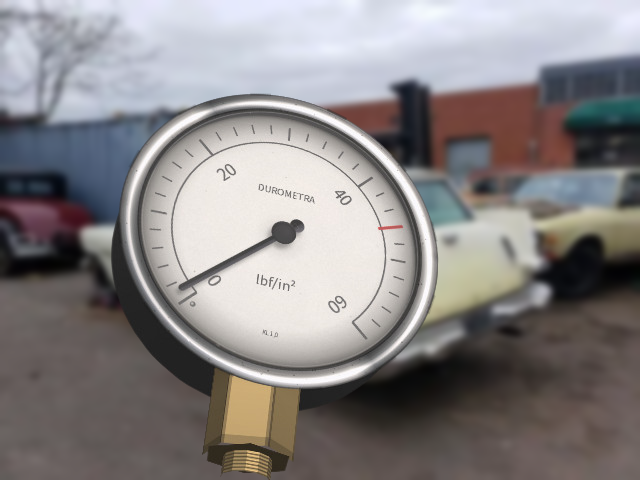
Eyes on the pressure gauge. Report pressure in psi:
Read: 1 psi
